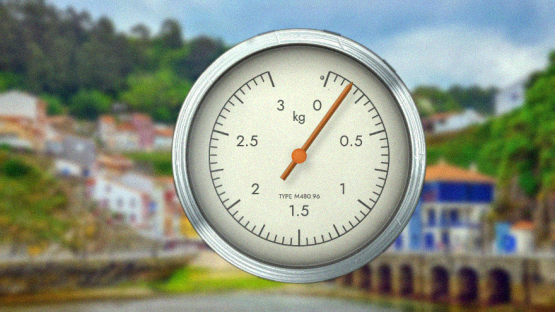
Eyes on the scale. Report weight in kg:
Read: 0.15 kg
